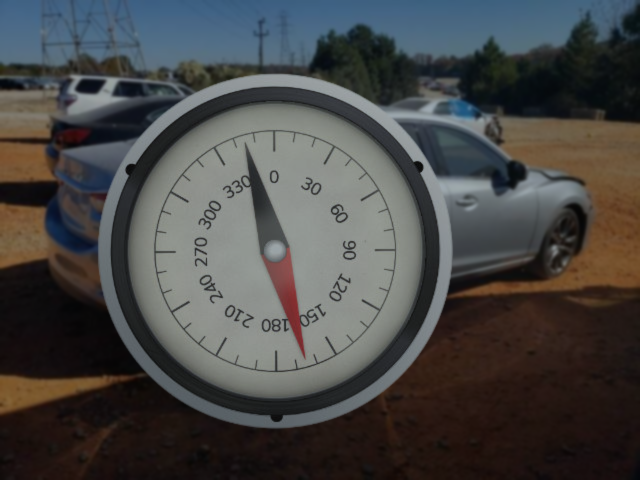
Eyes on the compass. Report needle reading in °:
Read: 165 °
